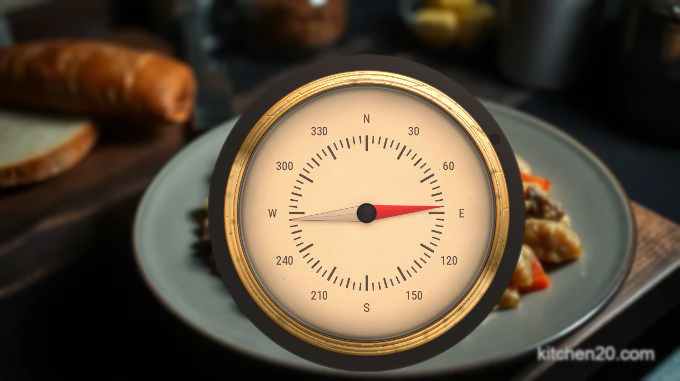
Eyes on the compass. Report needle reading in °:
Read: 85 °
